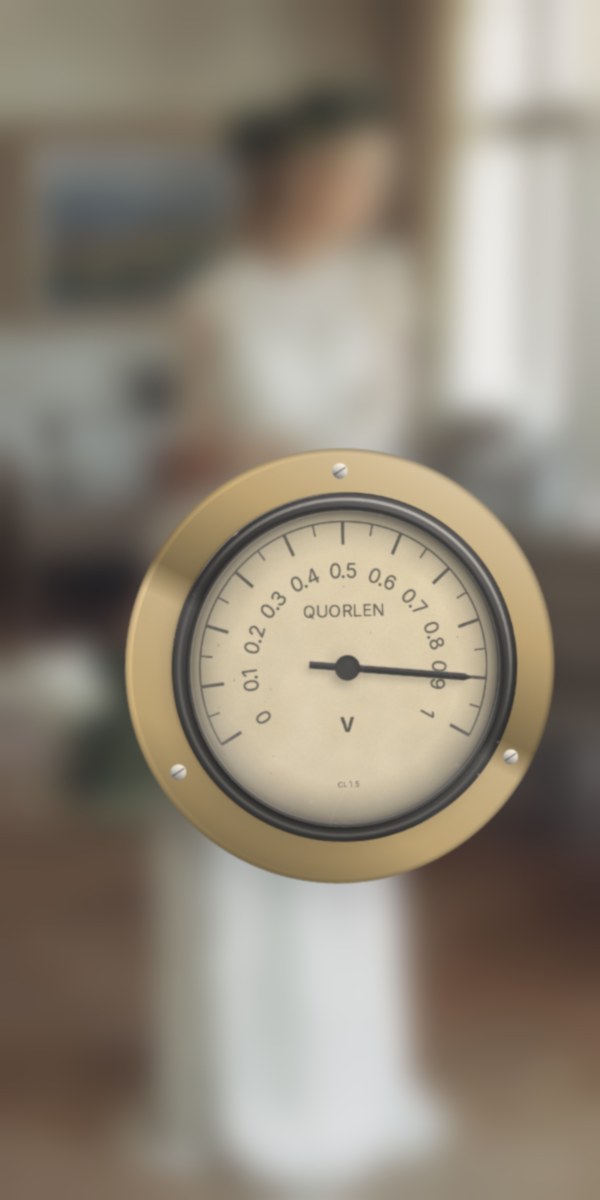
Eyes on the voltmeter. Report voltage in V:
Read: 0.9 V
